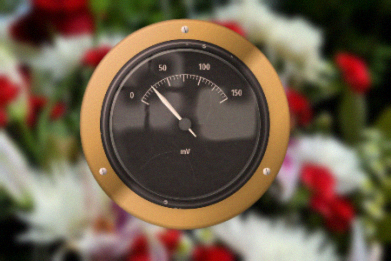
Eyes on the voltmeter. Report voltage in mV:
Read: 25 mV
